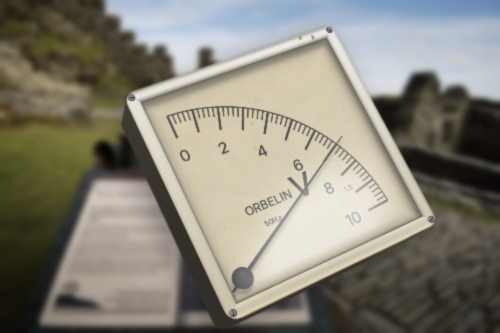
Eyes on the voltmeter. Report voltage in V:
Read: 7 V
